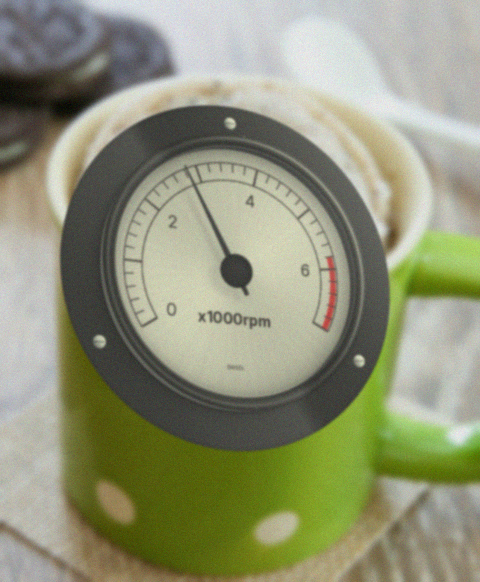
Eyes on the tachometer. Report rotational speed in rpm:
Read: 2800 rpm
